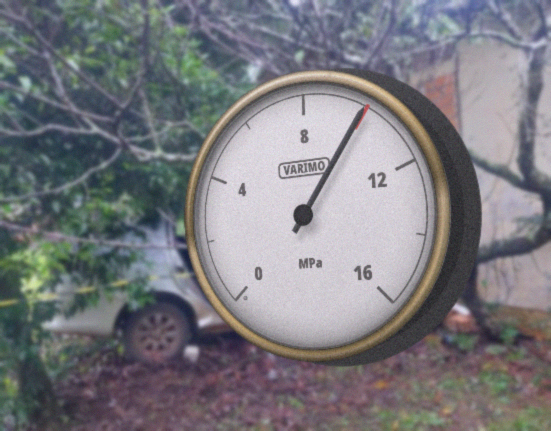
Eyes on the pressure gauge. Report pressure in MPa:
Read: 10 MPa
